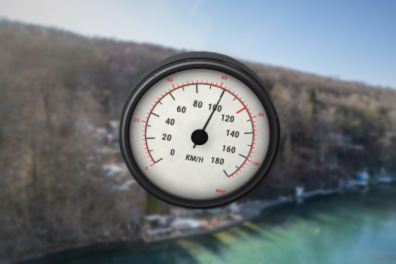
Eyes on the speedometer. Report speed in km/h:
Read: 100 km/h
